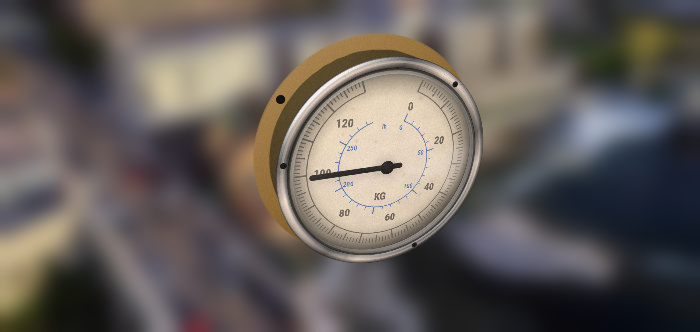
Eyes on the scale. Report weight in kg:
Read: 100 kg
